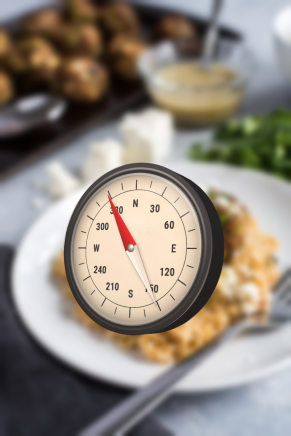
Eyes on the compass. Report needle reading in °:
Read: 330 °
